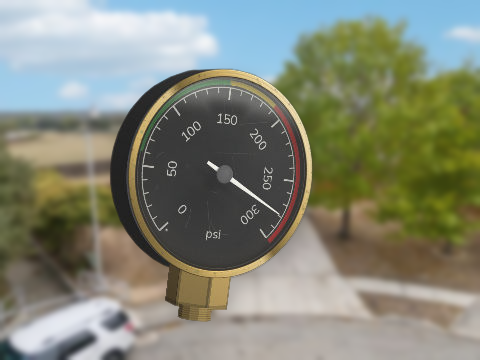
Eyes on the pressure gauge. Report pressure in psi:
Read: 280 psi
